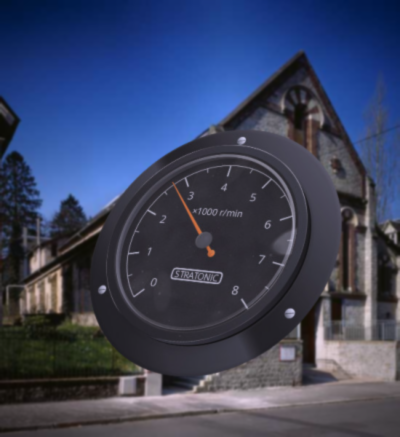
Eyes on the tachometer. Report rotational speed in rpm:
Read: 2750 rpm
